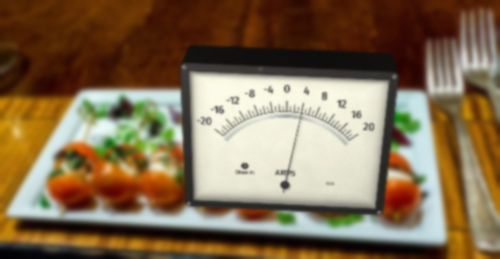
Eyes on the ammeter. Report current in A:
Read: 4 A
